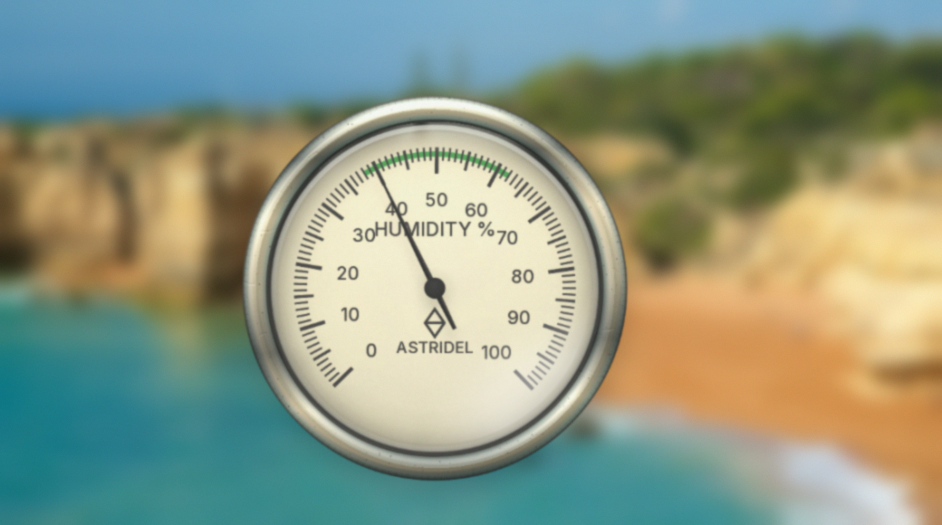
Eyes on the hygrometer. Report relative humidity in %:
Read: 40 %
